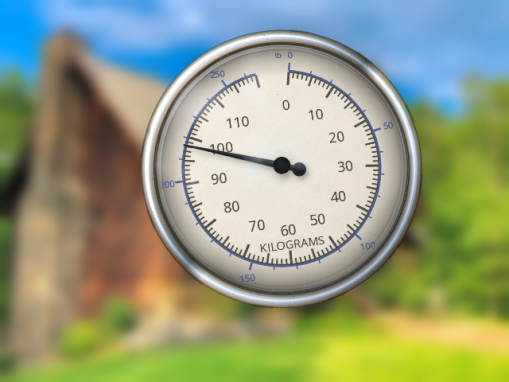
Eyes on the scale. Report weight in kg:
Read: 98 kg
